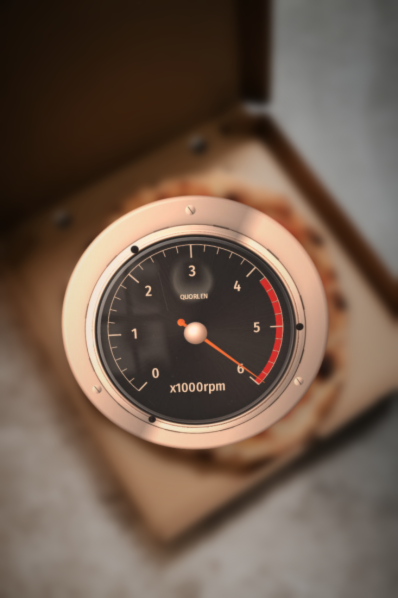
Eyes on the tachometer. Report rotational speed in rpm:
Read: 5900 rpm
